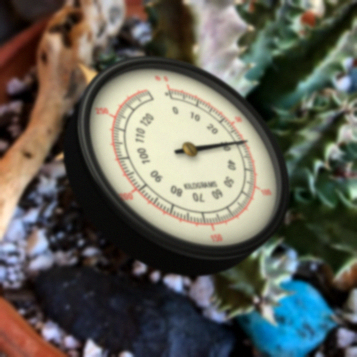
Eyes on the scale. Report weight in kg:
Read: 30 kg
